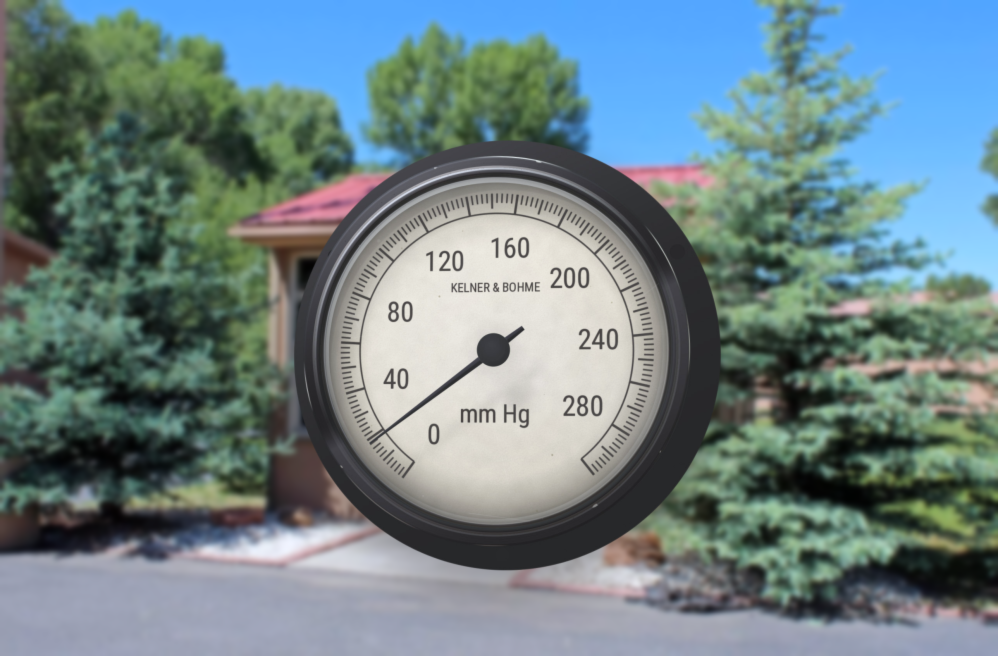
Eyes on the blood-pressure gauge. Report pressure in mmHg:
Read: 18 mmHg
